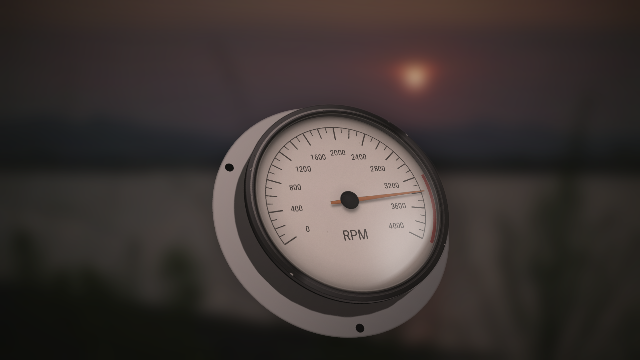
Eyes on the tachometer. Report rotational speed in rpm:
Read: 3400 rpm
